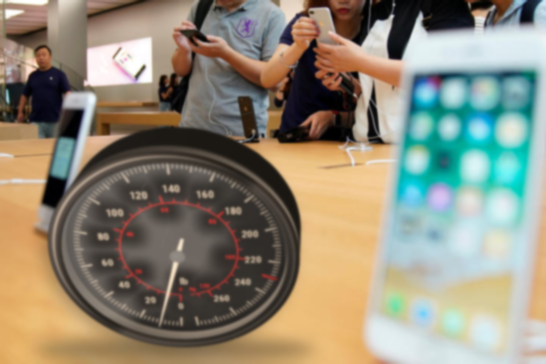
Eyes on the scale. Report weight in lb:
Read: 10 lb
